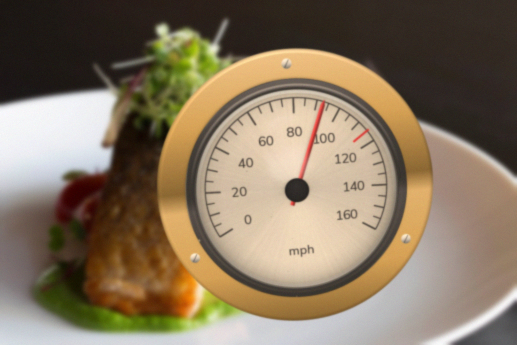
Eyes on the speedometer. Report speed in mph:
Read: 92.5 mph
